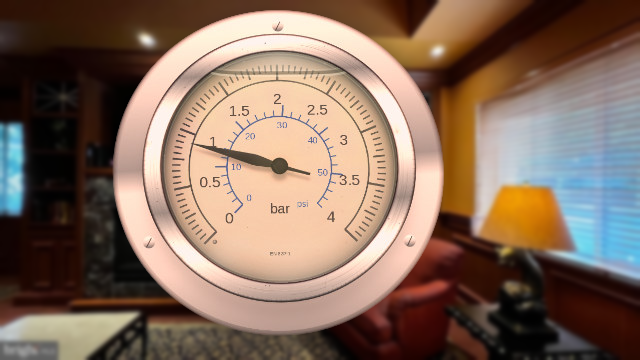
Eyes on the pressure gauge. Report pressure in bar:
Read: 0.9 bar
